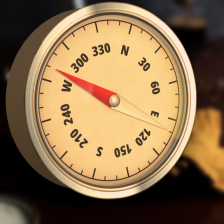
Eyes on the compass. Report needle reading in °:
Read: 280 °
